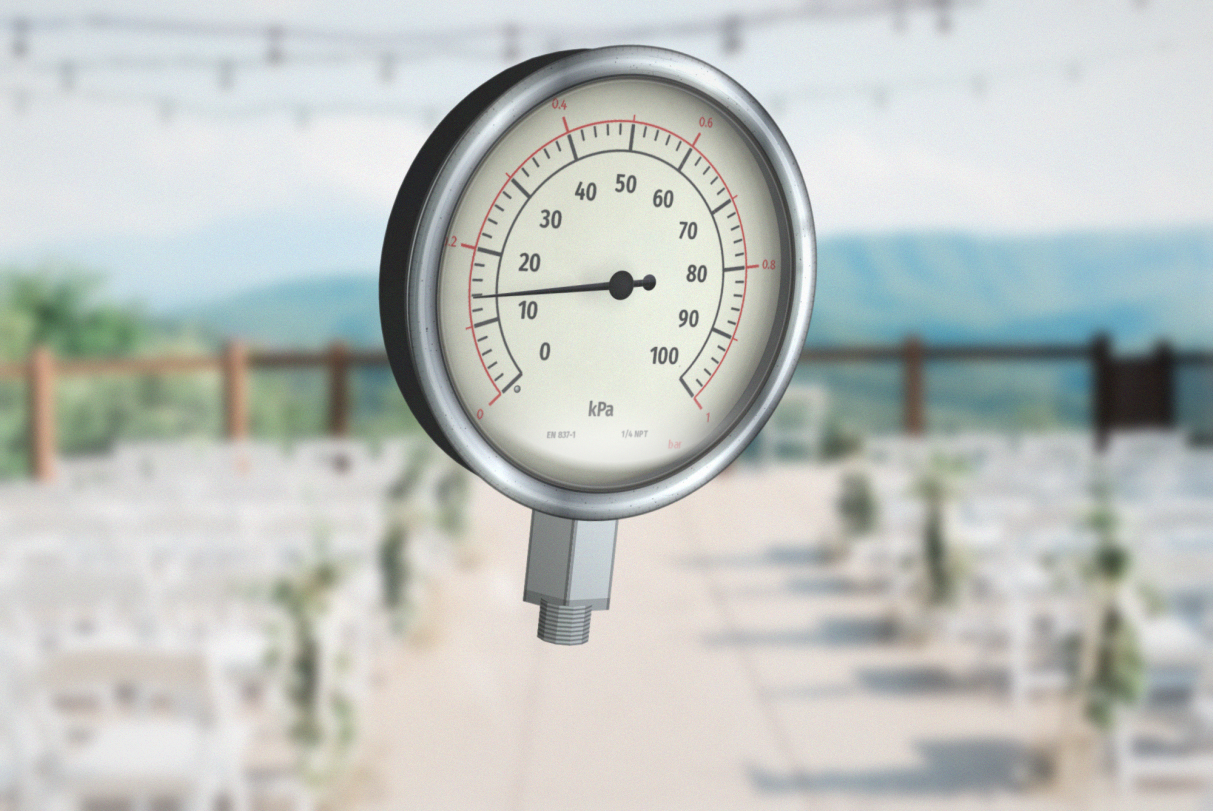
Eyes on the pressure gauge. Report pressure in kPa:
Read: 14 kPa
